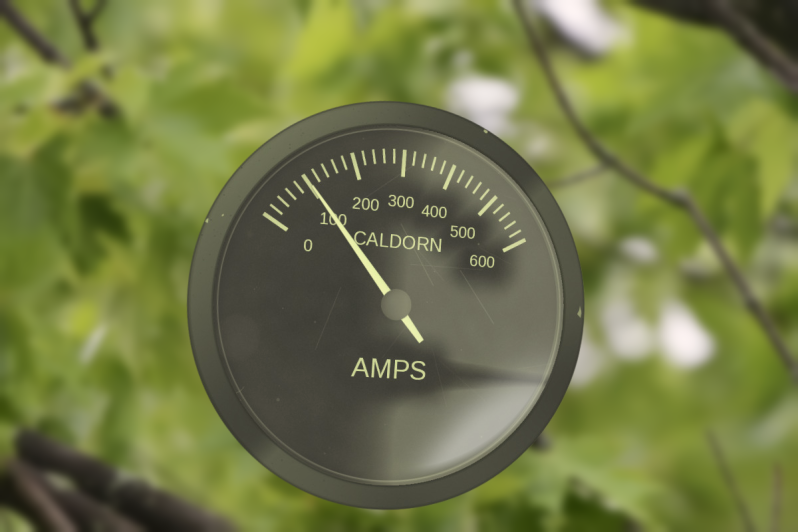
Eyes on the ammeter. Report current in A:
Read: 100 A
